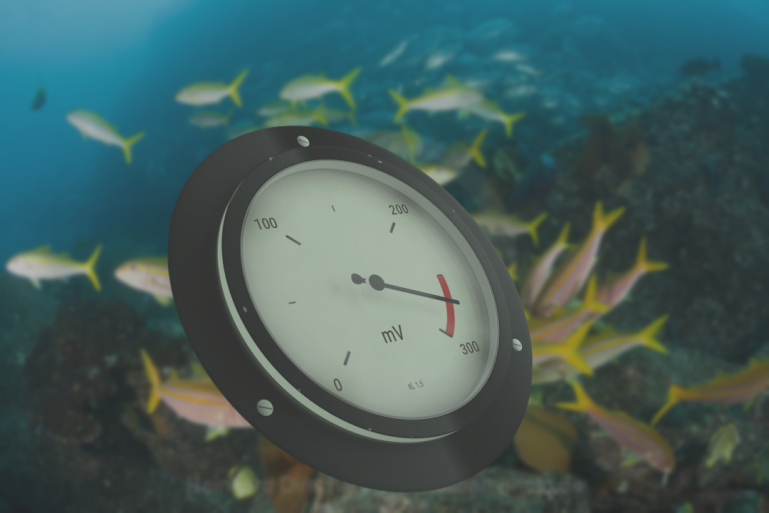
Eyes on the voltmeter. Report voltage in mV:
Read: 275 mV
